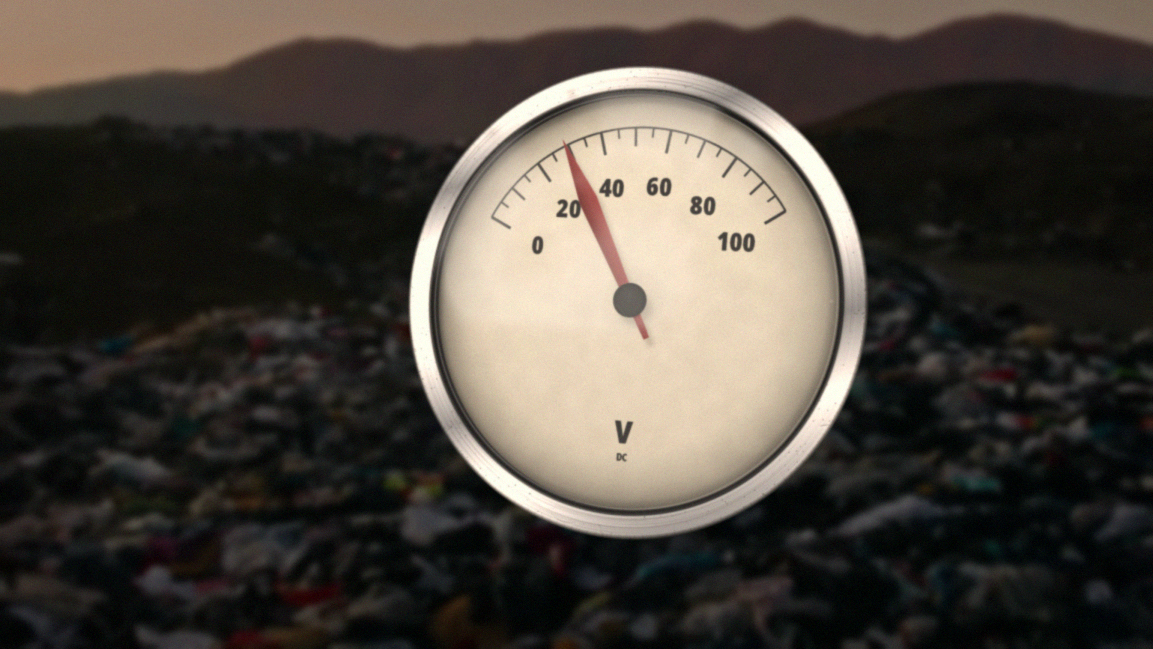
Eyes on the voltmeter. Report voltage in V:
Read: 30 V
